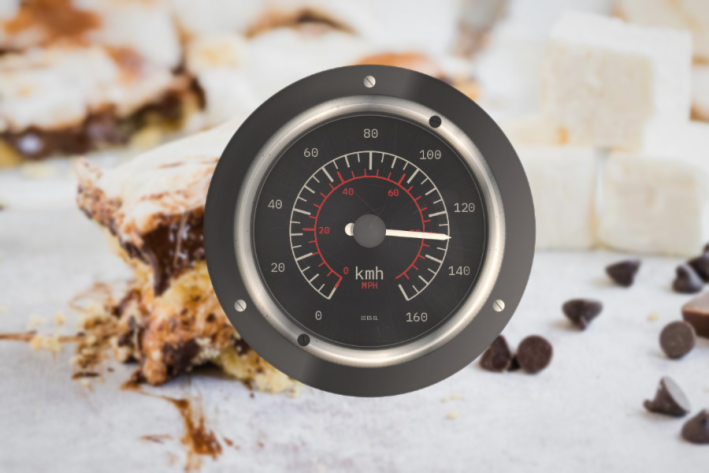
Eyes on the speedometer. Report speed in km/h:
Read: 130 km/h
